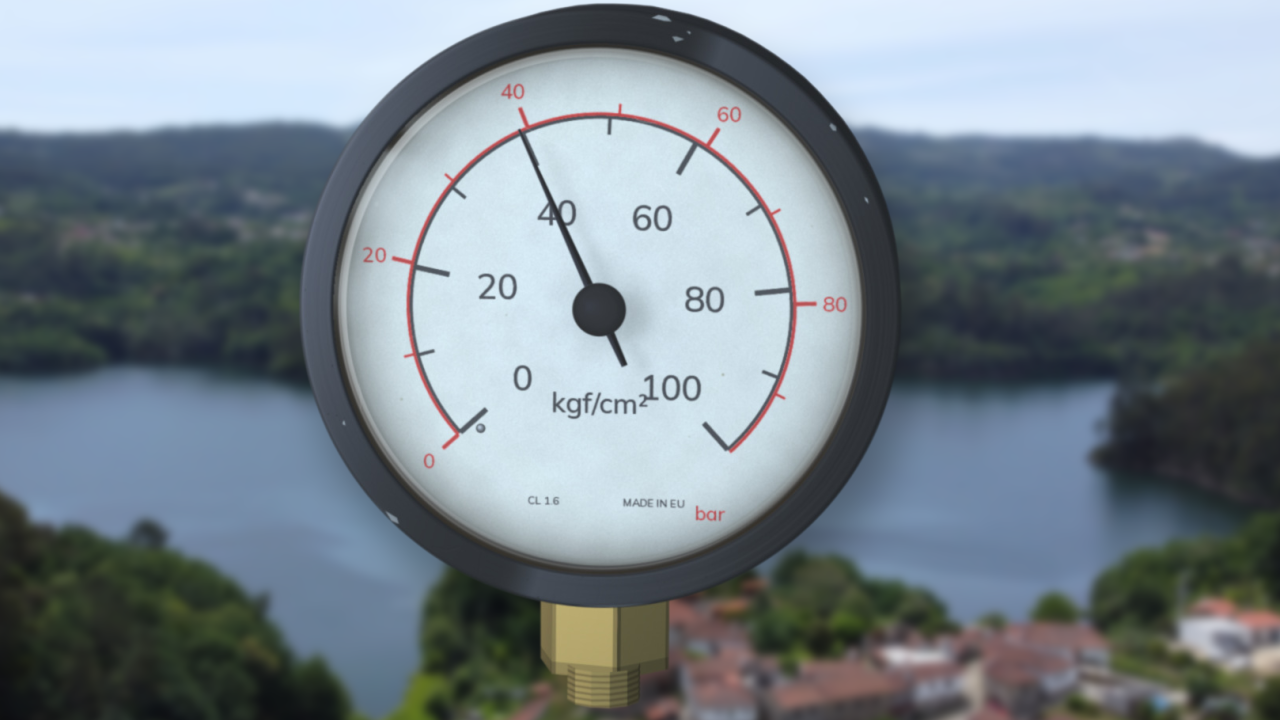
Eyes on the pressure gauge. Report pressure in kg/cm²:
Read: 40 kg/cm²
